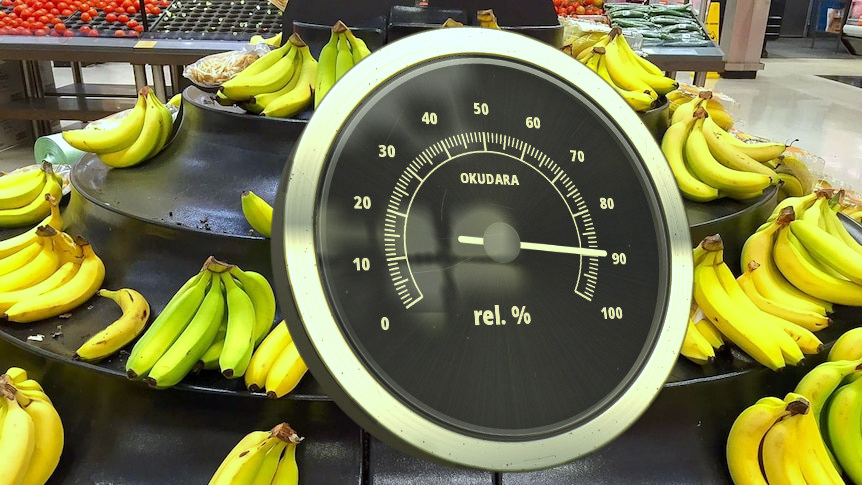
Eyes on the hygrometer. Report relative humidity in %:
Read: 90 %
